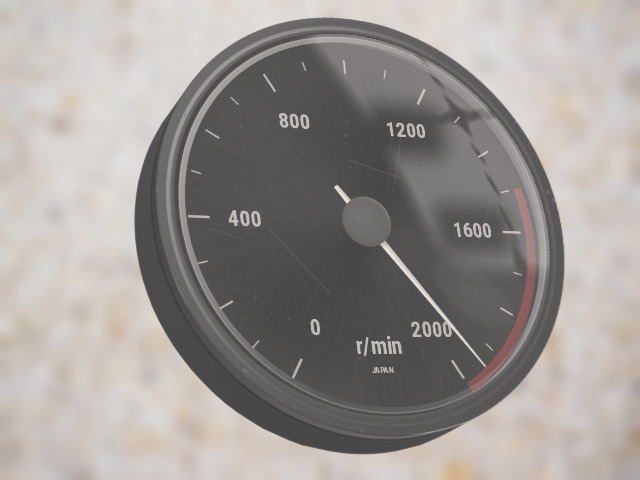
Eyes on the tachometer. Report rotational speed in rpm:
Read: 1950 rpm
